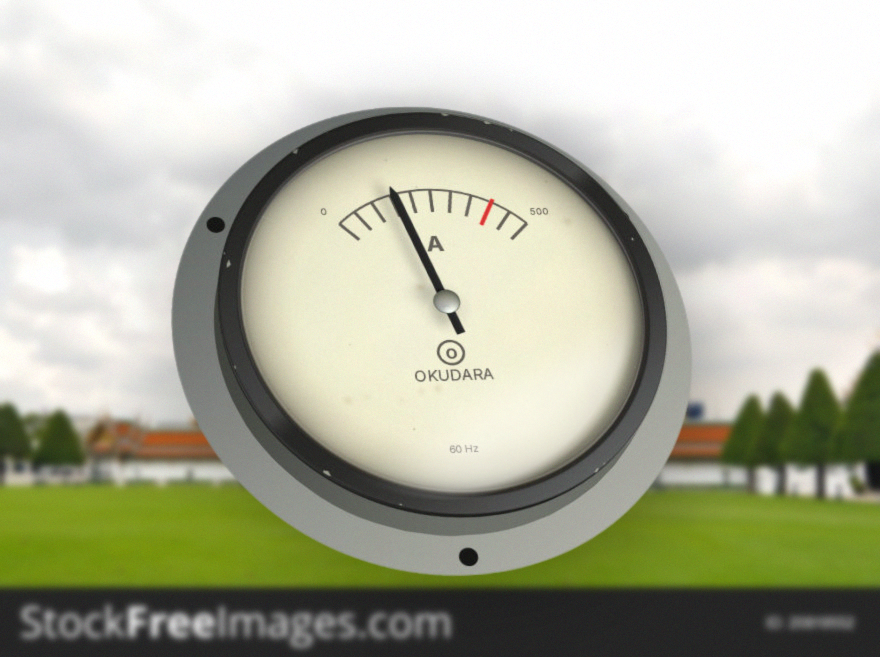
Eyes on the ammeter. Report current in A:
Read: 150 A
